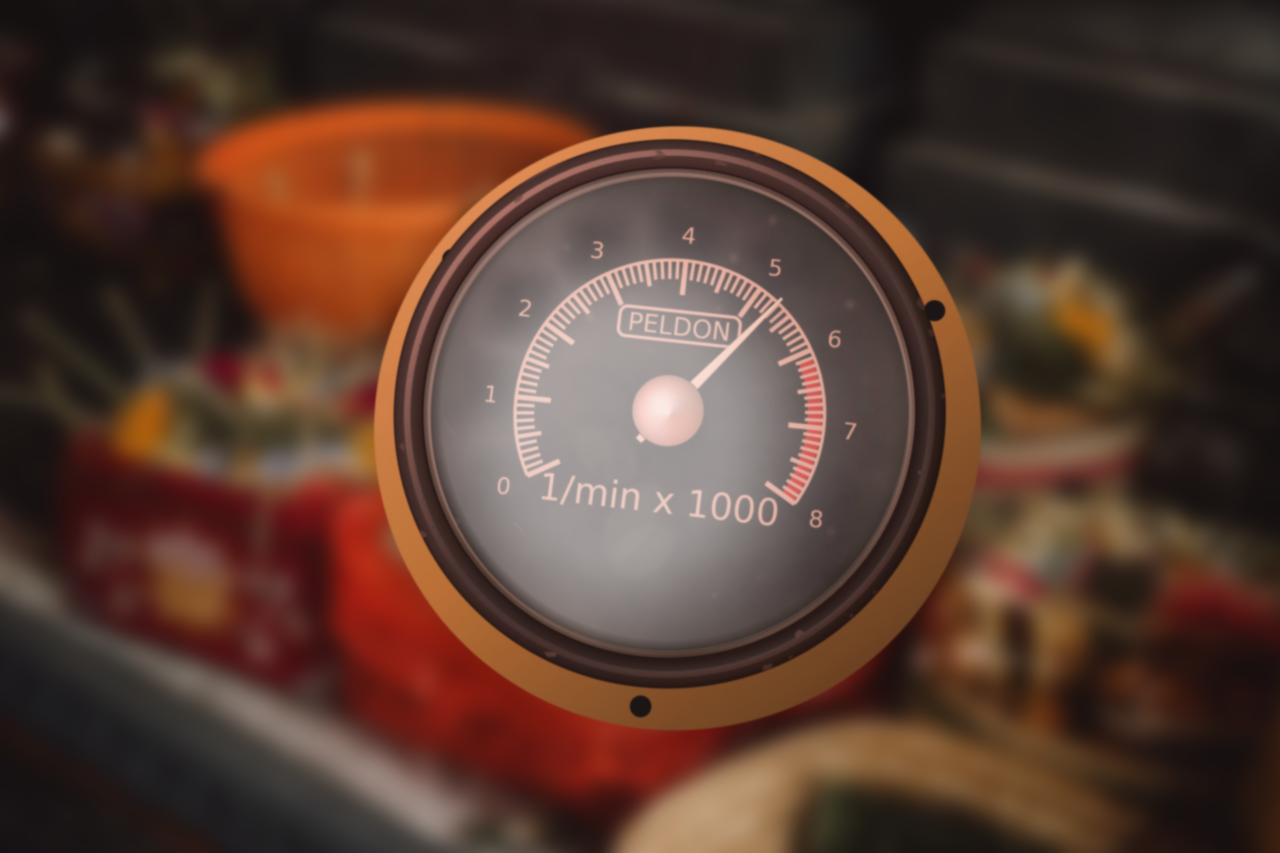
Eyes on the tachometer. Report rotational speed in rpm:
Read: 5300 rpm
